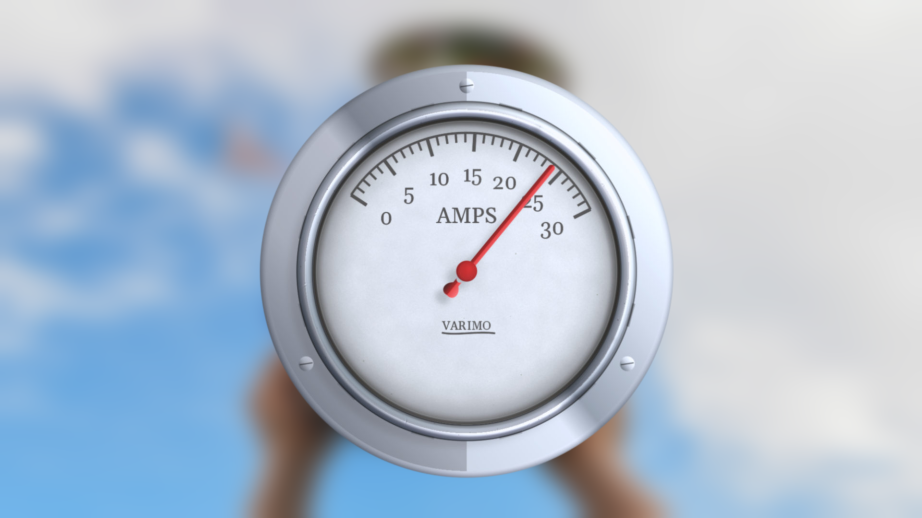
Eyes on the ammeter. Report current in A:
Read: 24 A
